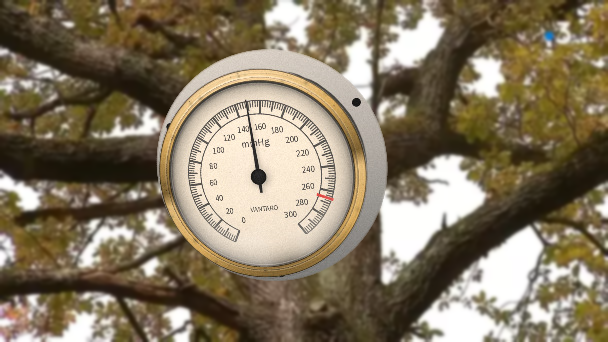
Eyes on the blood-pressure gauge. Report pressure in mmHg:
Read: 150 mmHg
